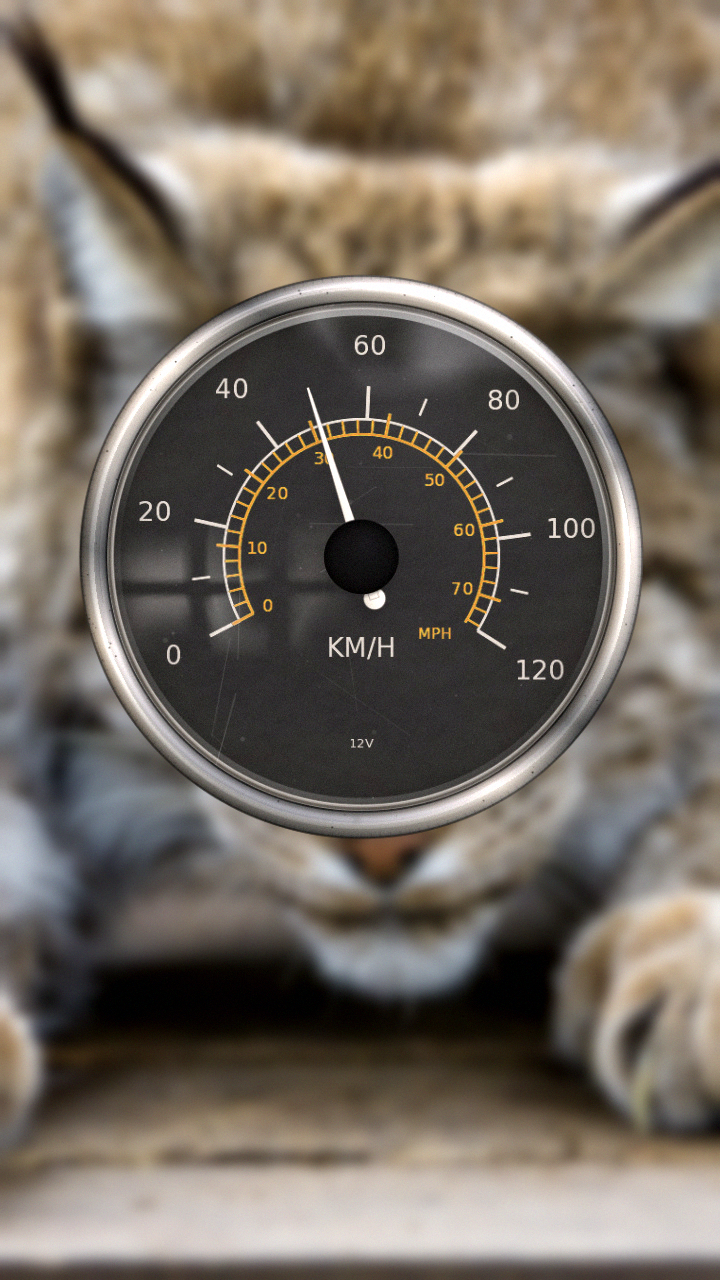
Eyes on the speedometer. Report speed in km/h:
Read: 50 km/h
